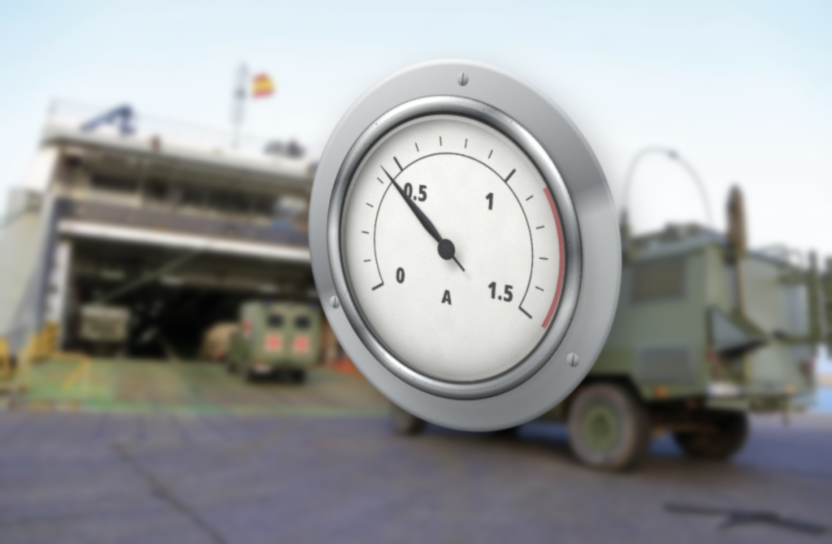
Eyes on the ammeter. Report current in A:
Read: 0.45 A
